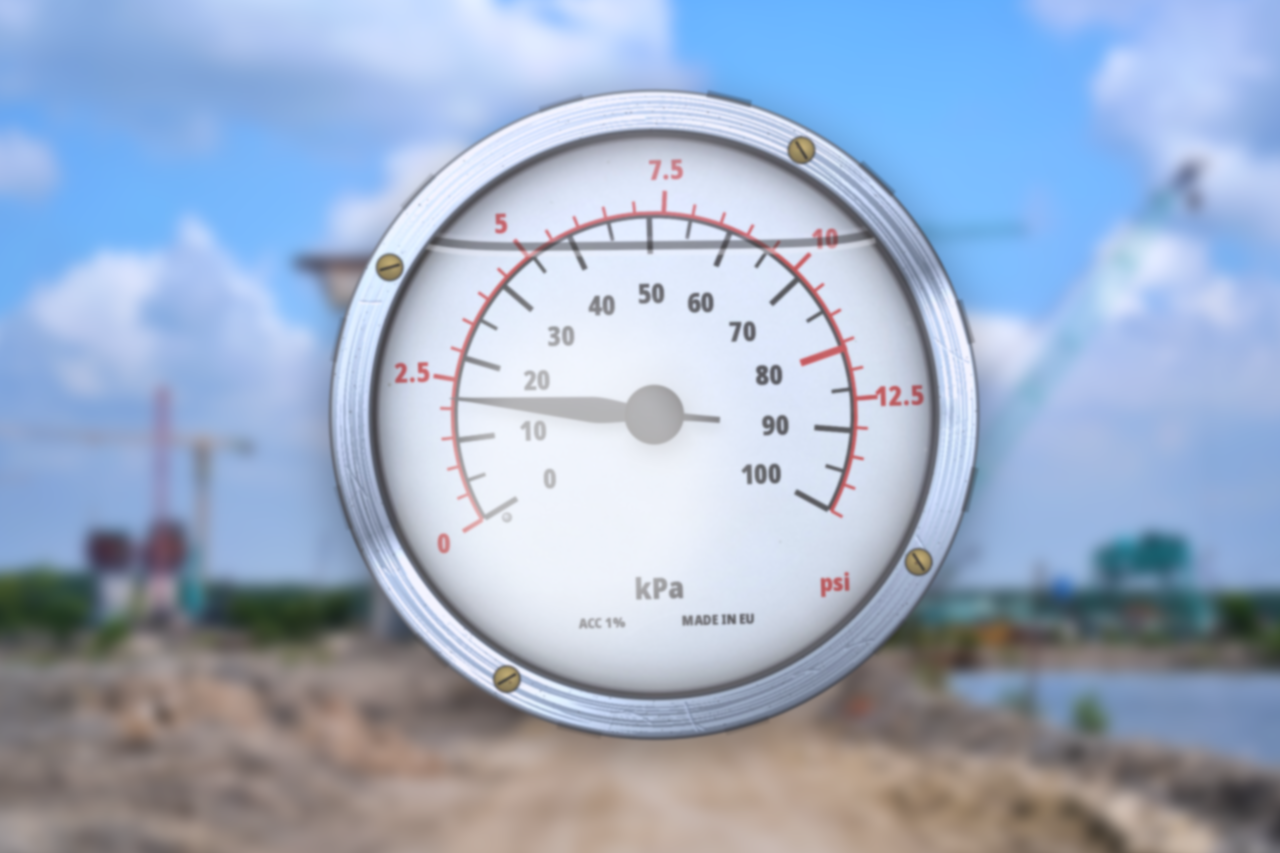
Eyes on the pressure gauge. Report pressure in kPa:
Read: 15 kPa
